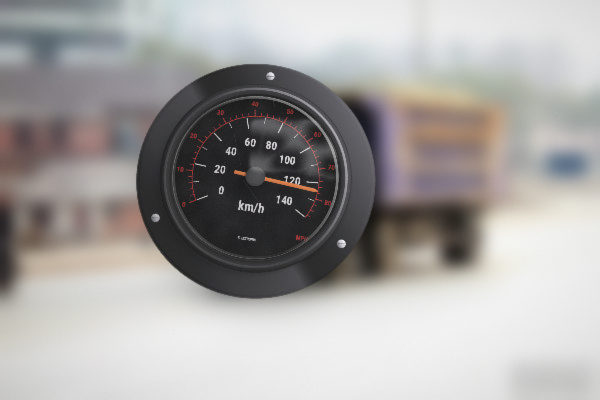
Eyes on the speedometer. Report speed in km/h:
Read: 125 km/h
